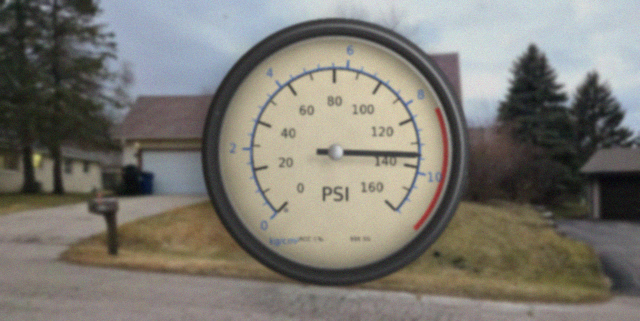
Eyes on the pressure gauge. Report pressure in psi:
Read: 135 psi
